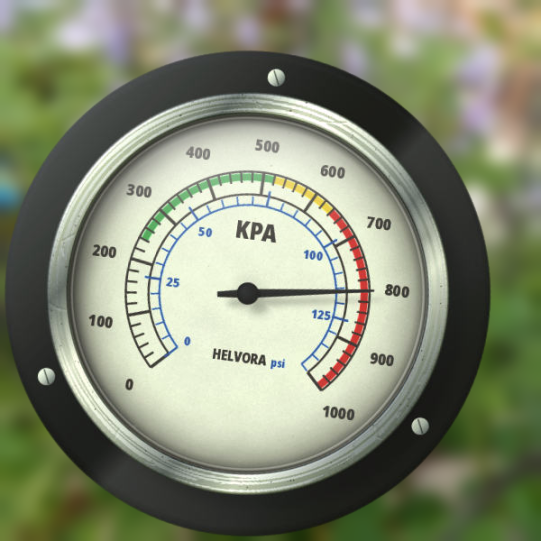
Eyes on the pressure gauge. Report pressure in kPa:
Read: 800 kPa
